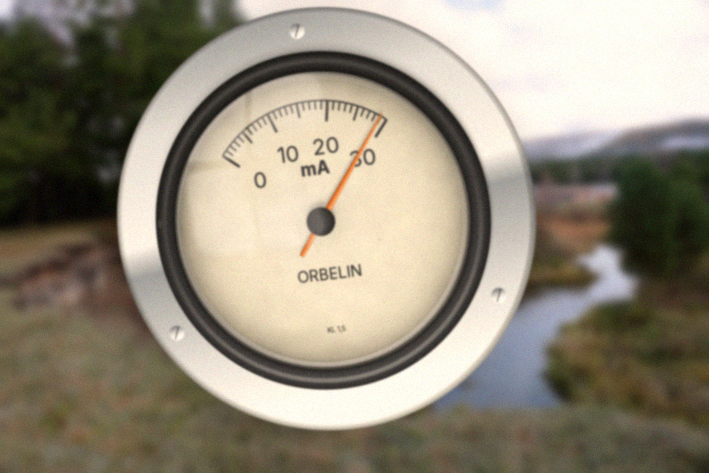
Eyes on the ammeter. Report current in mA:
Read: 29 mA
